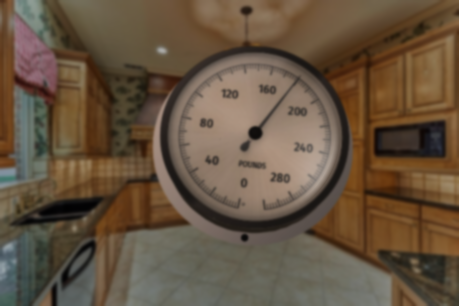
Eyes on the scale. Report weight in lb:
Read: 180 lb
